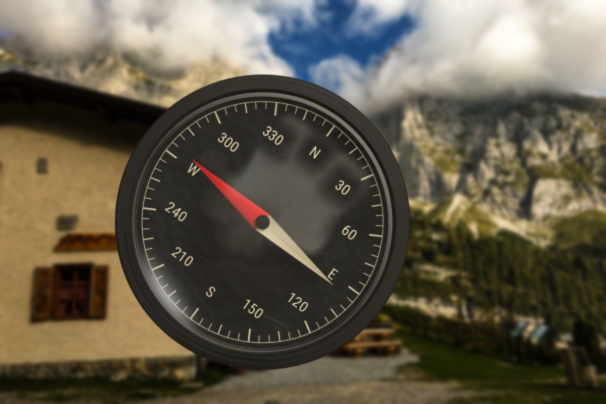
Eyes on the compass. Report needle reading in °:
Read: 275 °
